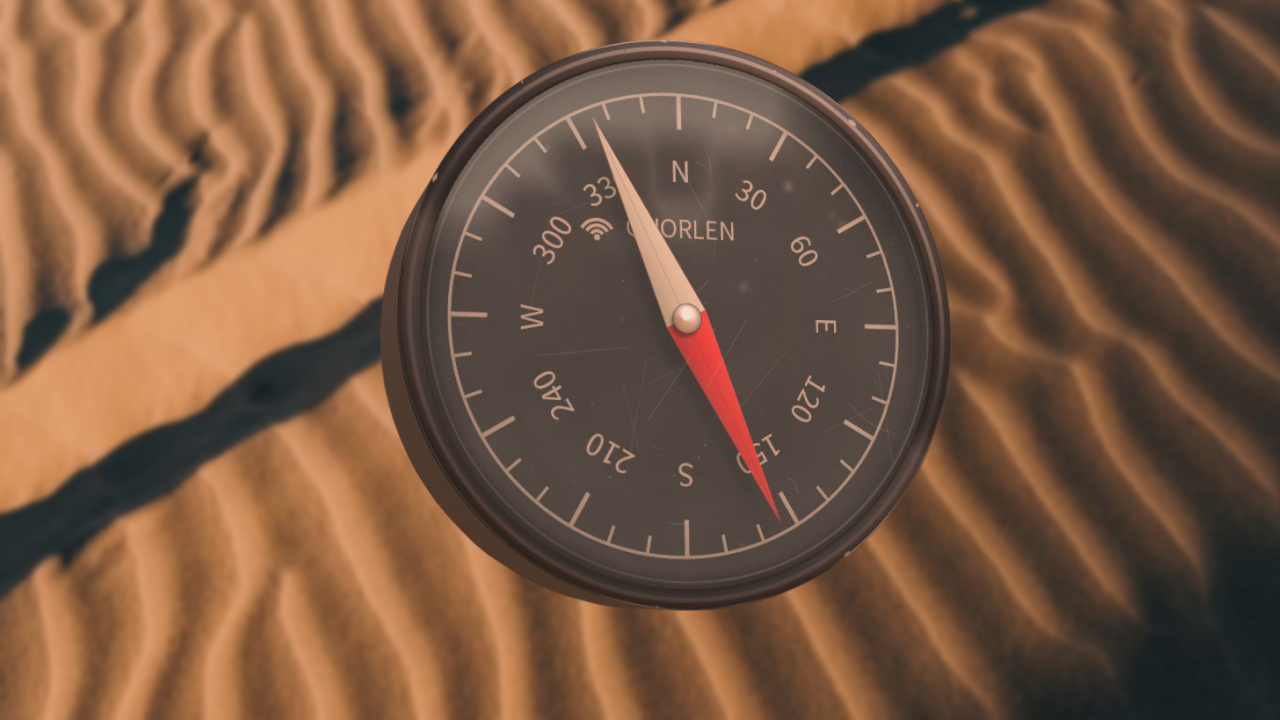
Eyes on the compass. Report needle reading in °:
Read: 155 °
